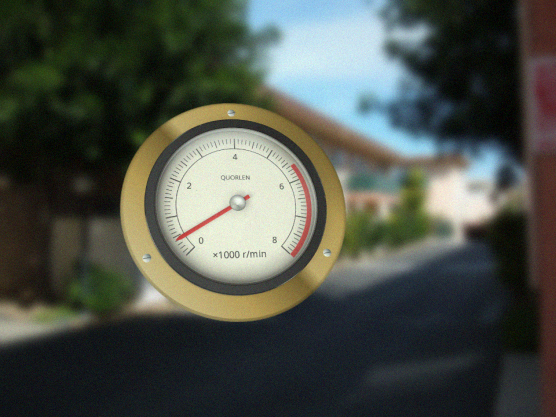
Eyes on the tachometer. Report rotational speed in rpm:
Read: 400 rpm
